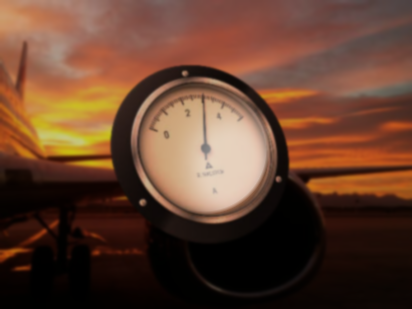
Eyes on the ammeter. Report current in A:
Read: 3 A
